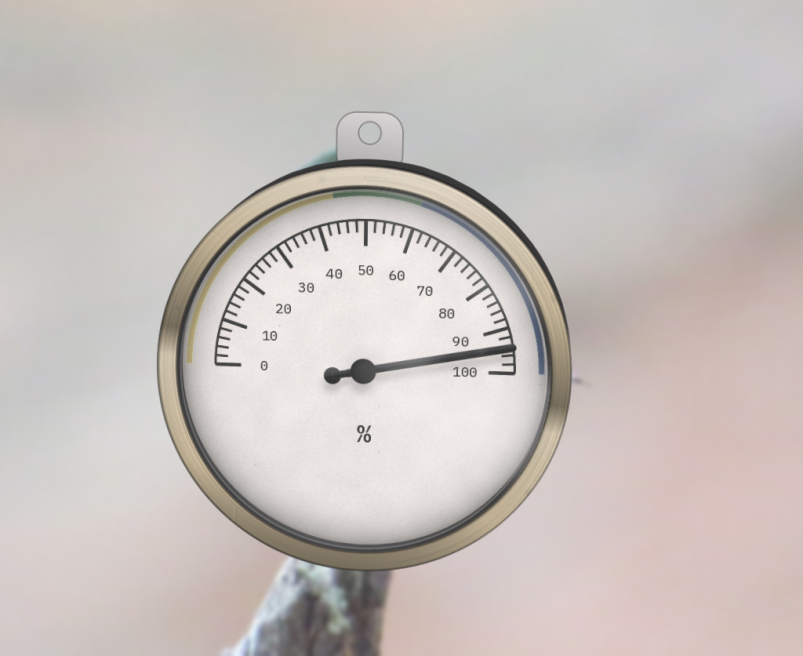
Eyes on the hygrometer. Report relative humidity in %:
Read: 94 %
